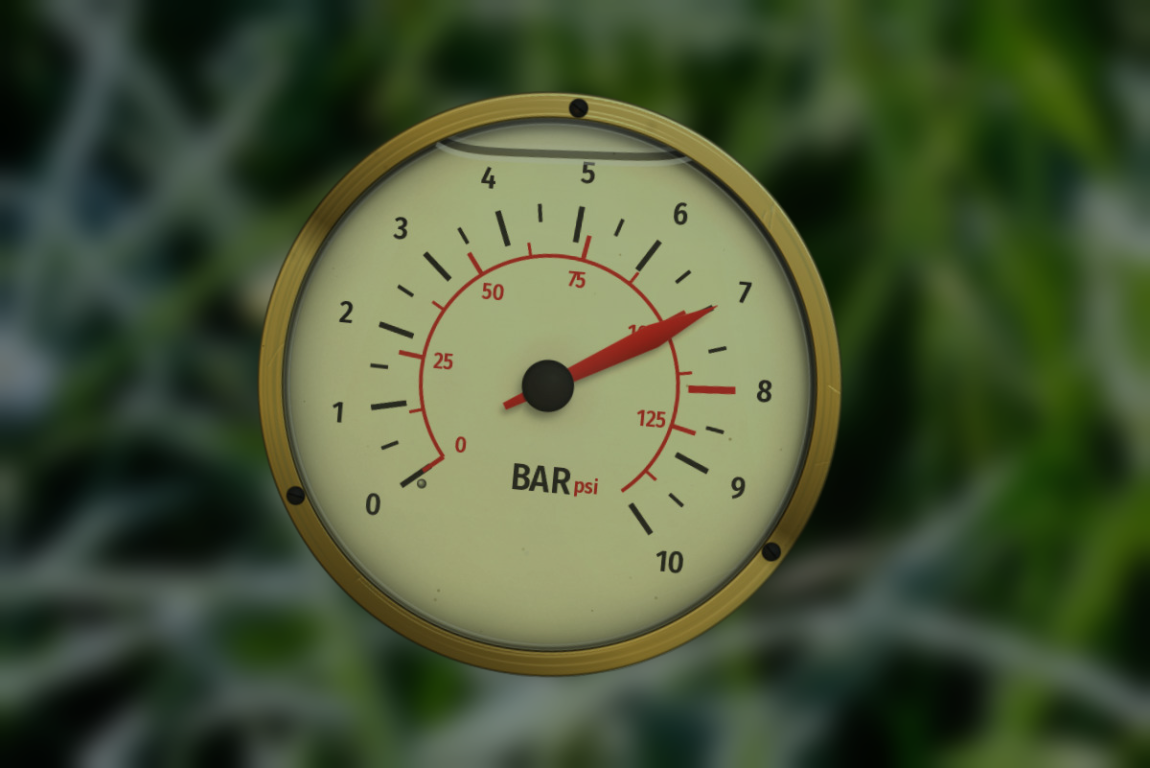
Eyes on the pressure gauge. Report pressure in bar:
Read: 7 bar
